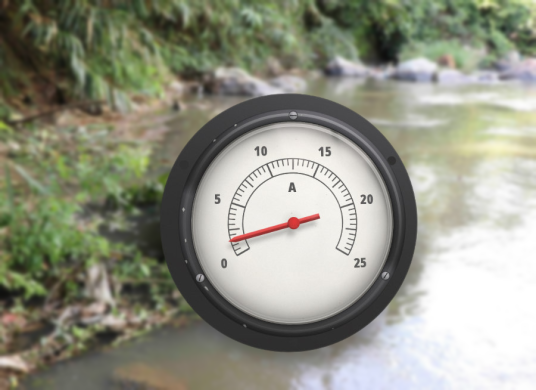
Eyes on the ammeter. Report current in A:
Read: 1.5 A
